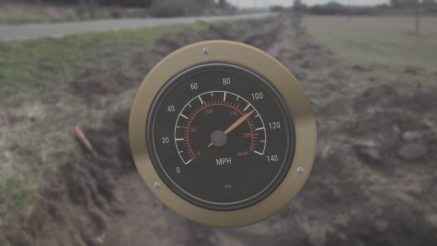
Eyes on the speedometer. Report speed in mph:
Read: 105 mph
